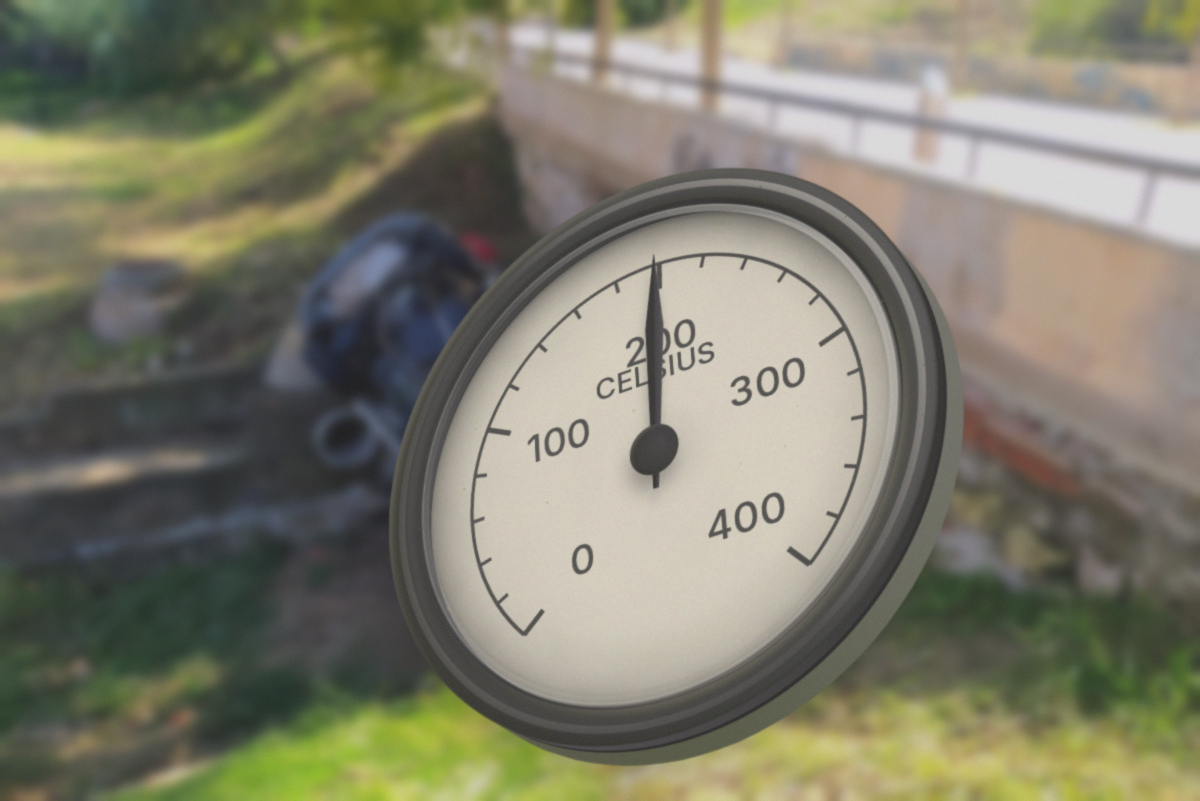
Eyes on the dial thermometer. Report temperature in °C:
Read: 200 °C
